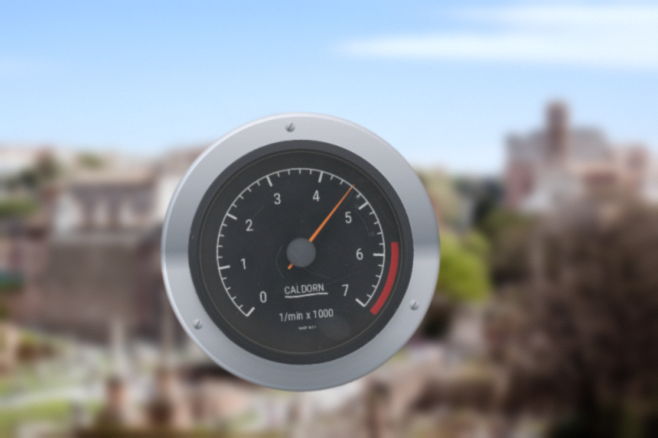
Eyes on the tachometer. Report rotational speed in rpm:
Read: 4600 rpm
